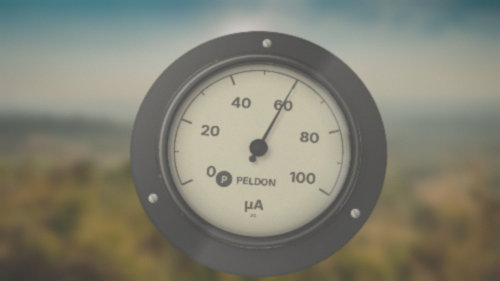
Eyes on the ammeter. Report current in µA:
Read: 60 µA
